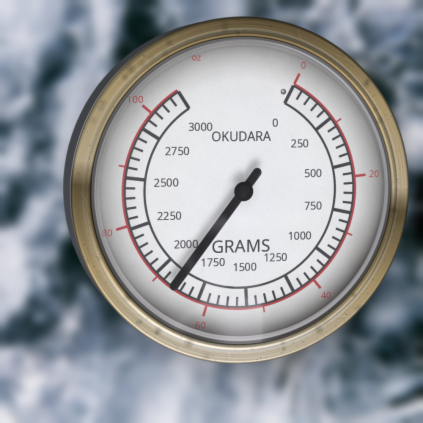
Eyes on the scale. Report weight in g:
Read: 1900 g
